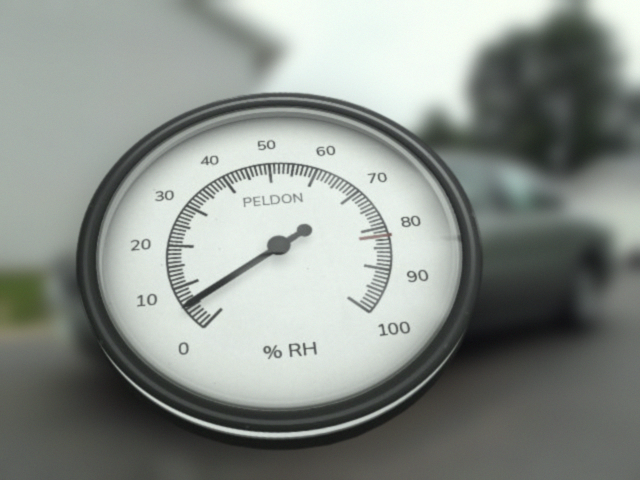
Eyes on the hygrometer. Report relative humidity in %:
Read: 5 %
